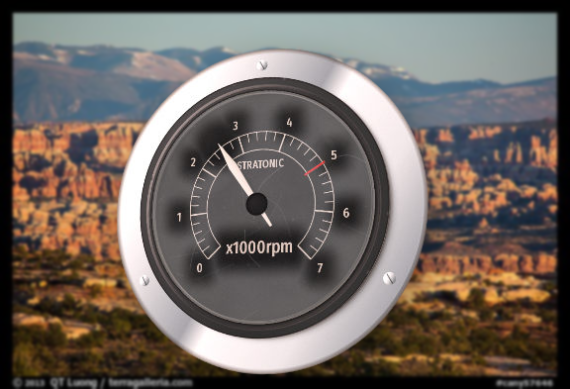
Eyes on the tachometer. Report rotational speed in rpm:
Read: 2600 rpm
